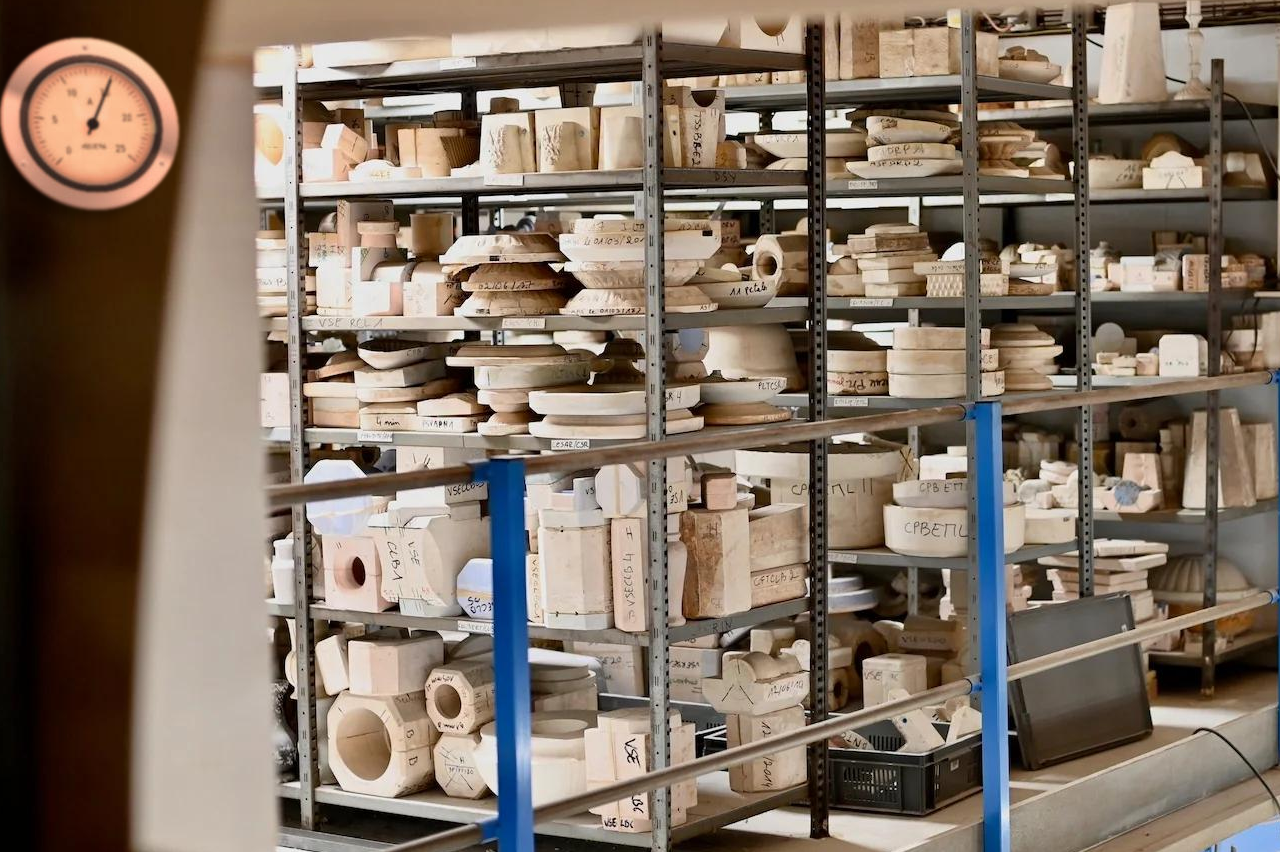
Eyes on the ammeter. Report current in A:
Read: 15 A
